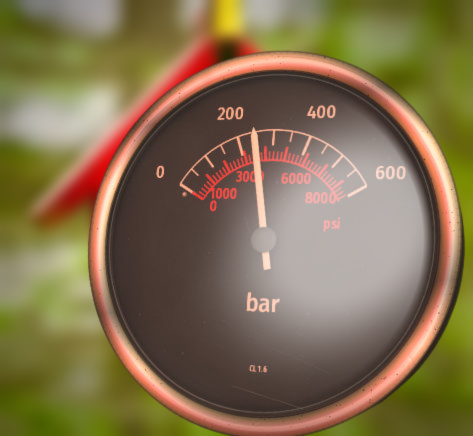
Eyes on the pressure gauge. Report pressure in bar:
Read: 250 bar
